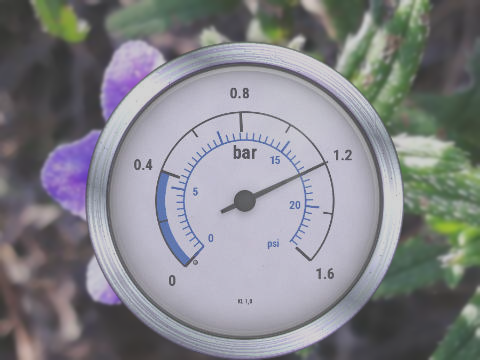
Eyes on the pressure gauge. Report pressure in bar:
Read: 1.2 bar
